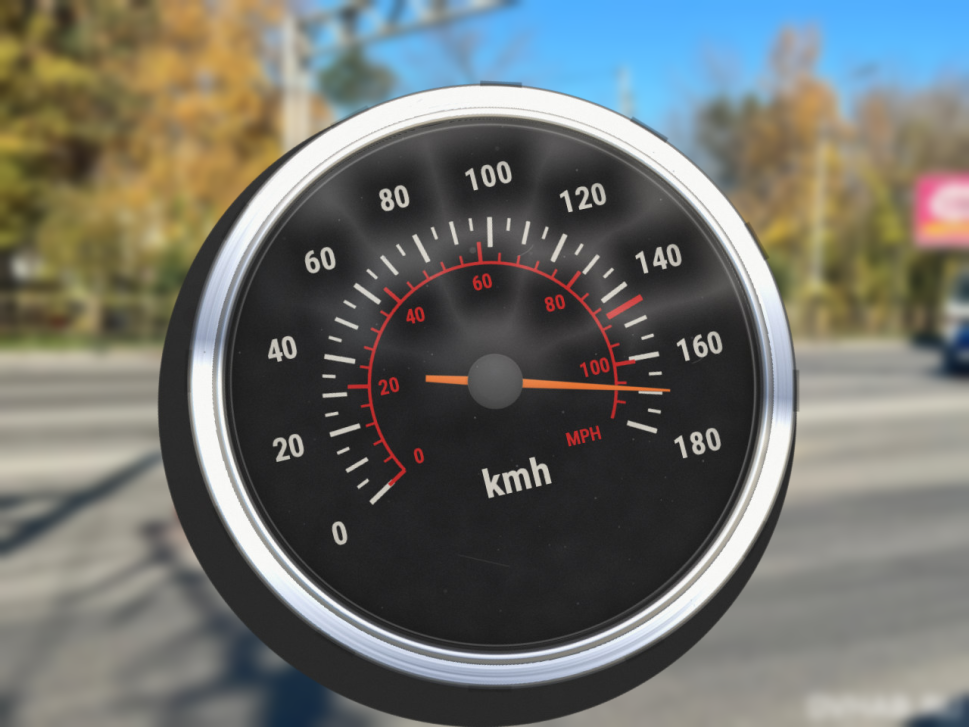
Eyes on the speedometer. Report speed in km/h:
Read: 170 km/h
